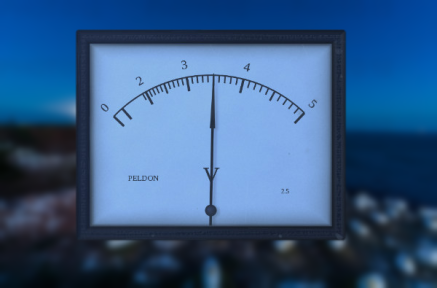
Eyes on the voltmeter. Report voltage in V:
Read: 3.5 V
